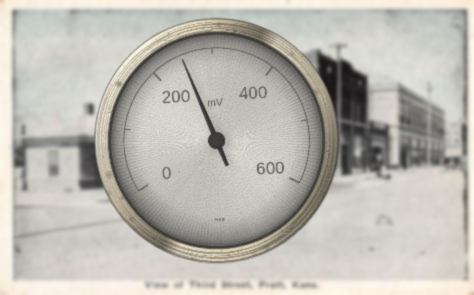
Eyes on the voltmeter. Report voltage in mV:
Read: 250 mV
